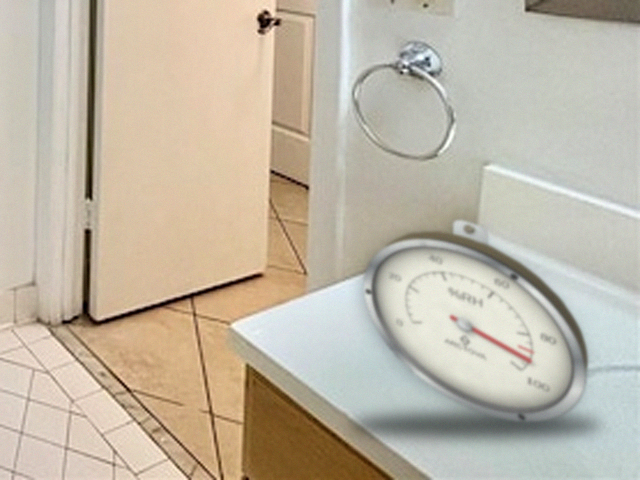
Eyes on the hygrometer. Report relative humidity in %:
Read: 92 %
